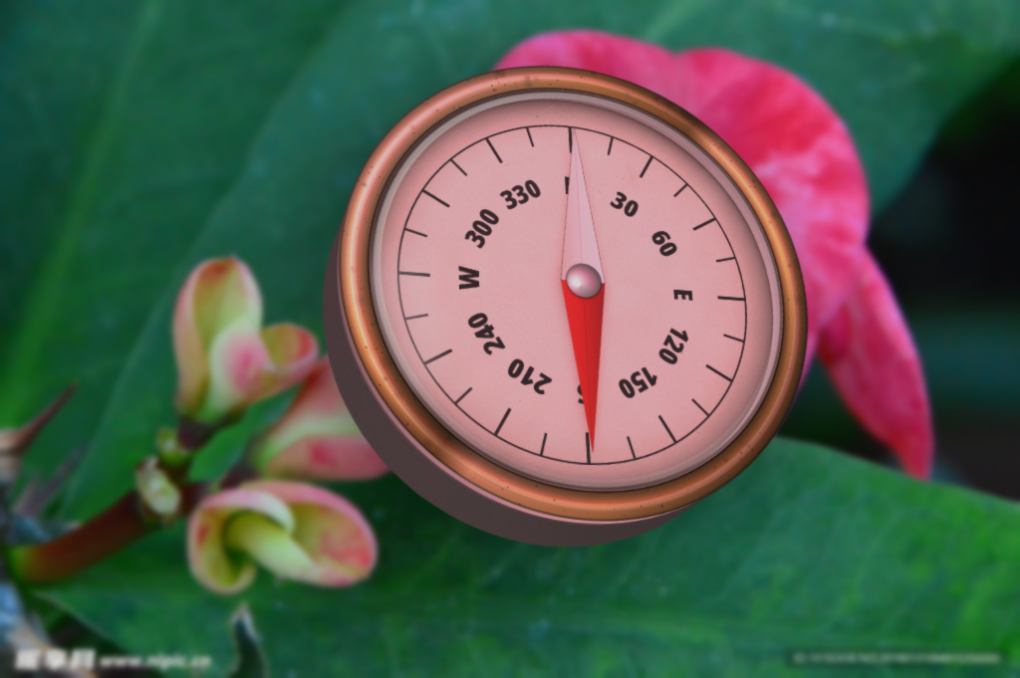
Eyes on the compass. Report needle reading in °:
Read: 180 °
